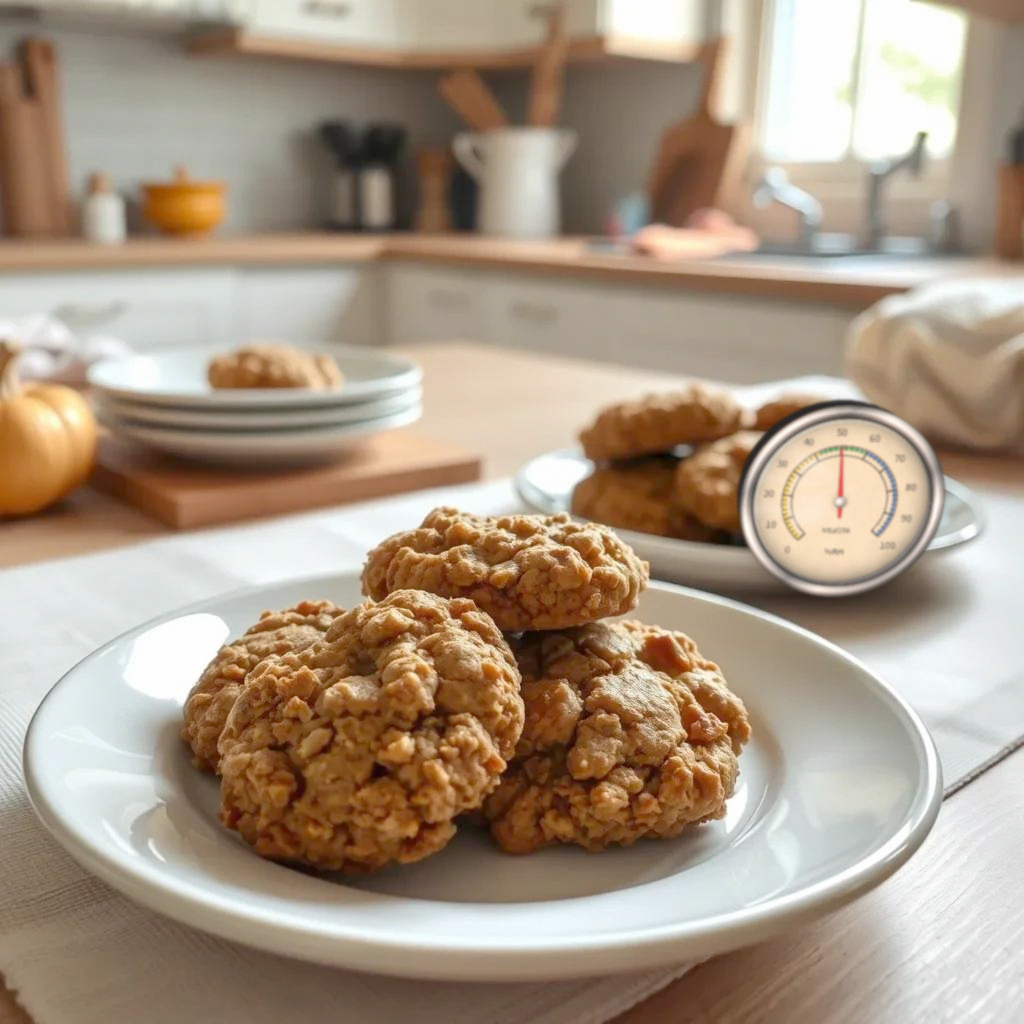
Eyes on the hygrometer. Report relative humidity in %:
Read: 50 %
